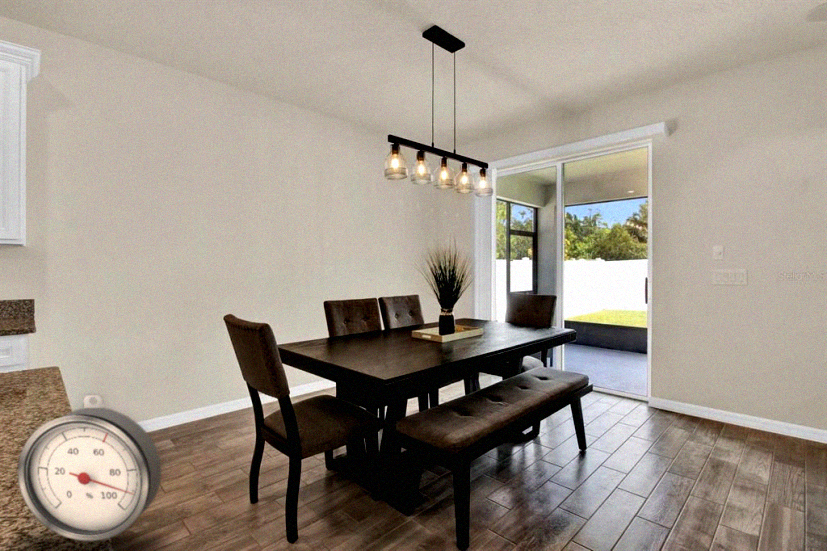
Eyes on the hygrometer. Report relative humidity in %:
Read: 90 %
